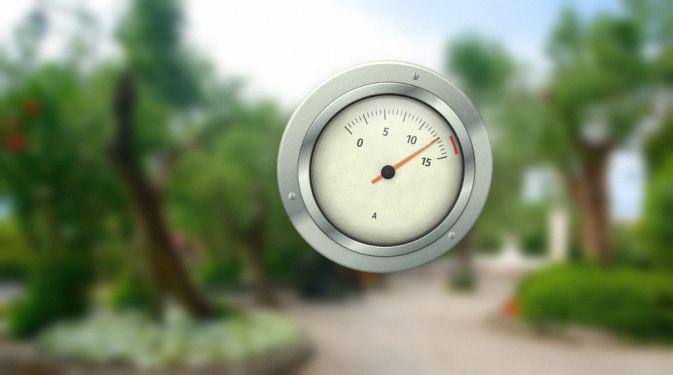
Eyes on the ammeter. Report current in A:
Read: 12.5 A
